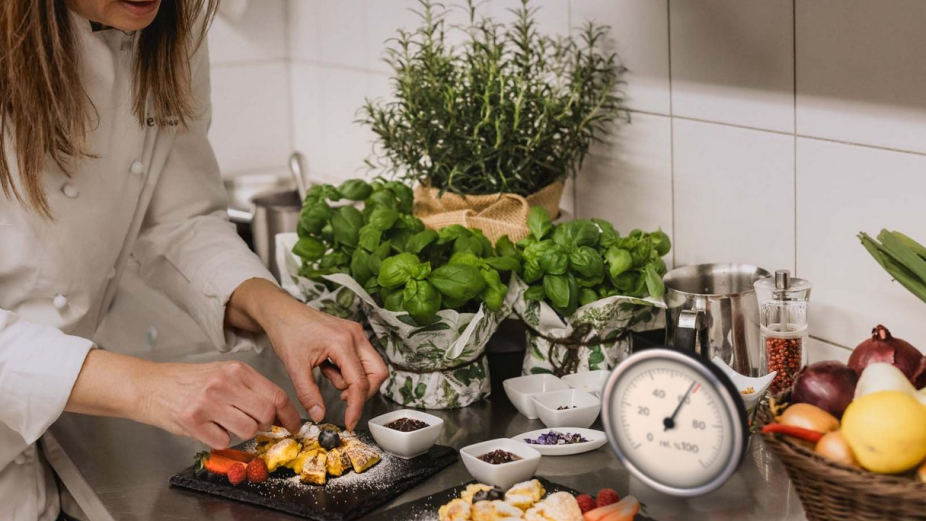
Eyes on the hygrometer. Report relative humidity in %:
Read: 60 %
